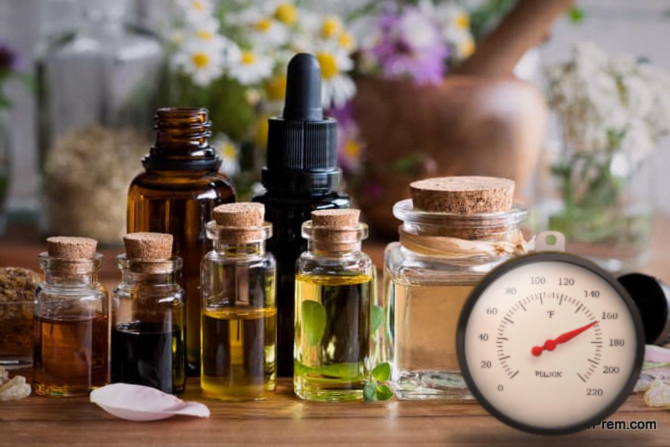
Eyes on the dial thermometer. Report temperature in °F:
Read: 160 °F
